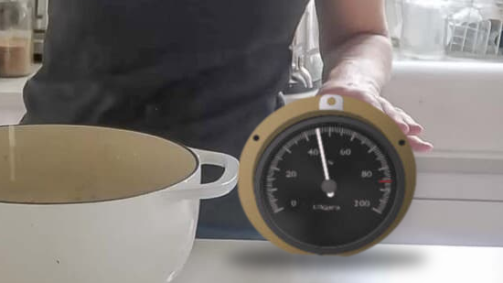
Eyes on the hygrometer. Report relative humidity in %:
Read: 45 %
